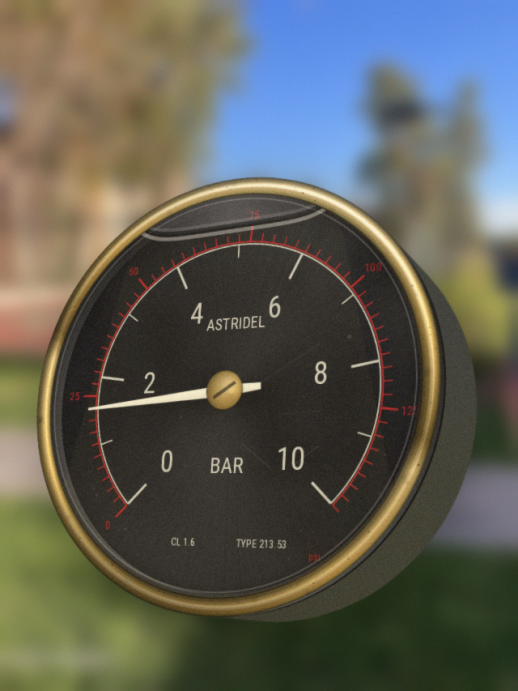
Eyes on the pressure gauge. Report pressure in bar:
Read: 1.5 bar
